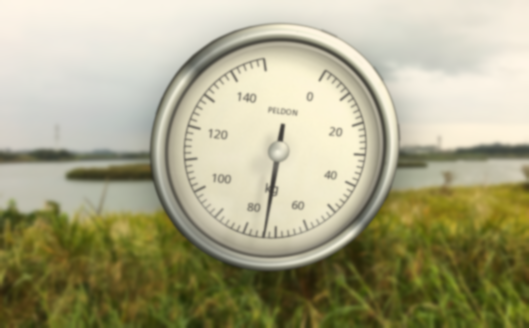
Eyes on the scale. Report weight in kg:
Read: 74 kg
